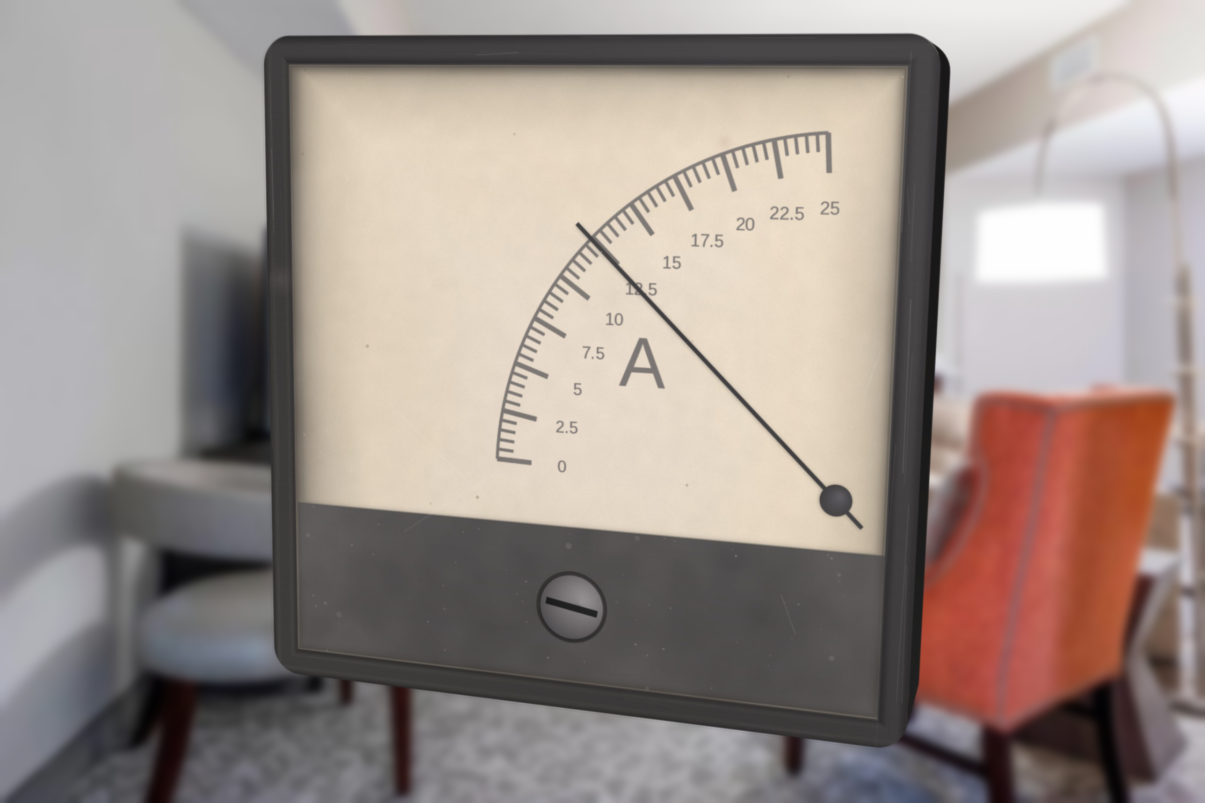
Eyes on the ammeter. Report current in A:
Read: 12.5 A
